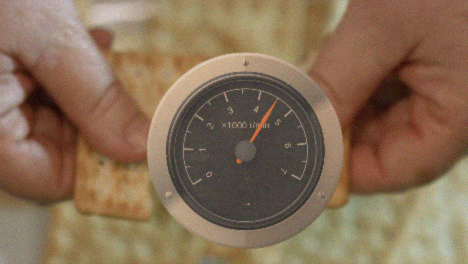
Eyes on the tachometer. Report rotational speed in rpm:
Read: 4500 rpm
